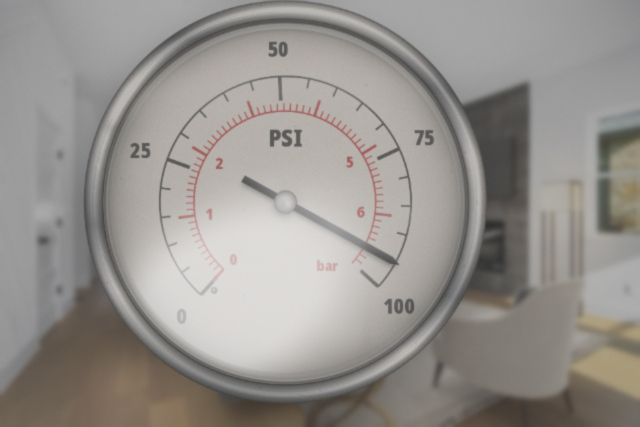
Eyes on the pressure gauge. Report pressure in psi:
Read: 95 psi
